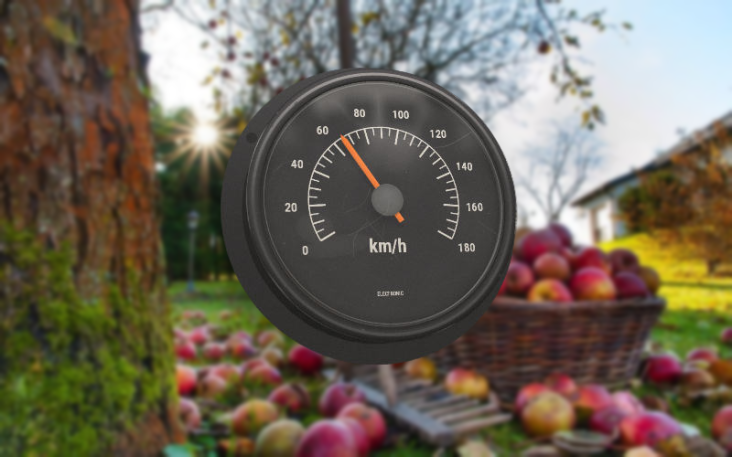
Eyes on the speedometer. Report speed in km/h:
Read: 65 km/h
